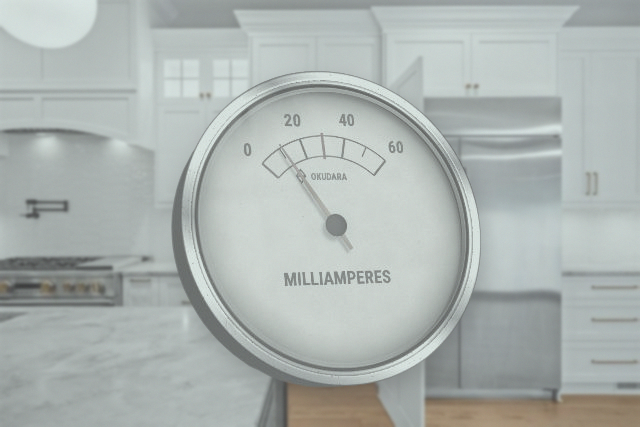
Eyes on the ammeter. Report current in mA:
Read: 10 mA
